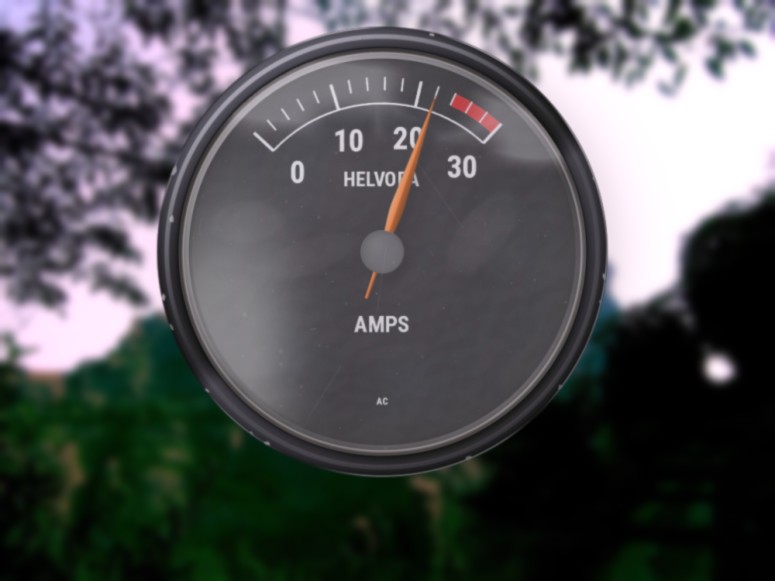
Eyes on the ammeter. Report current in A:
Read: 22 A
